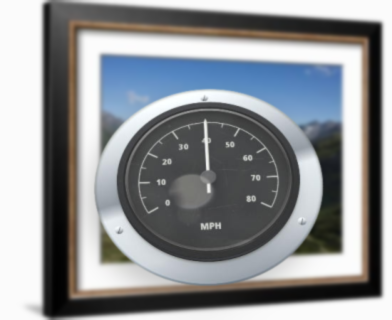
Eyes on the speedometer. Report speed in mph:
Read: 40 mph
